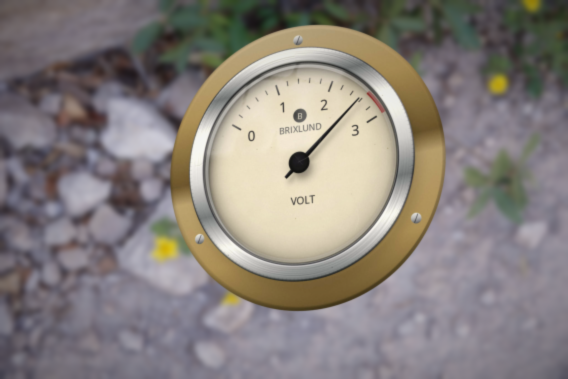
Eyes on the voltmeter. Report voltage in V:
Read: 2.6 V
